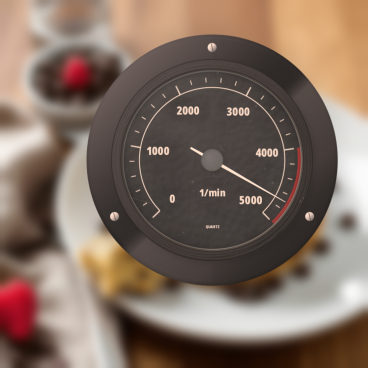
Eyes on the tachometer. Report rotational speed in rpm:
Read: 4700 rpm
